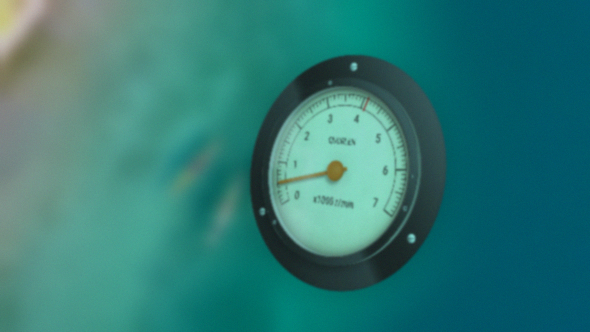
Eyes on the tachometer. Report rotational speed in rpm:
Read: 500 rpm
